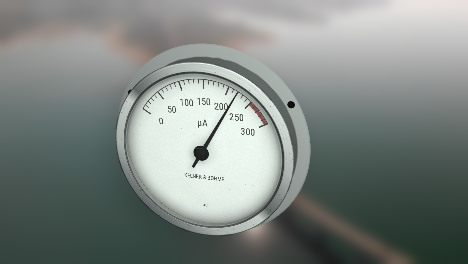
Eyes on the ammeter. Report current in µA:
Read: 220 µA
